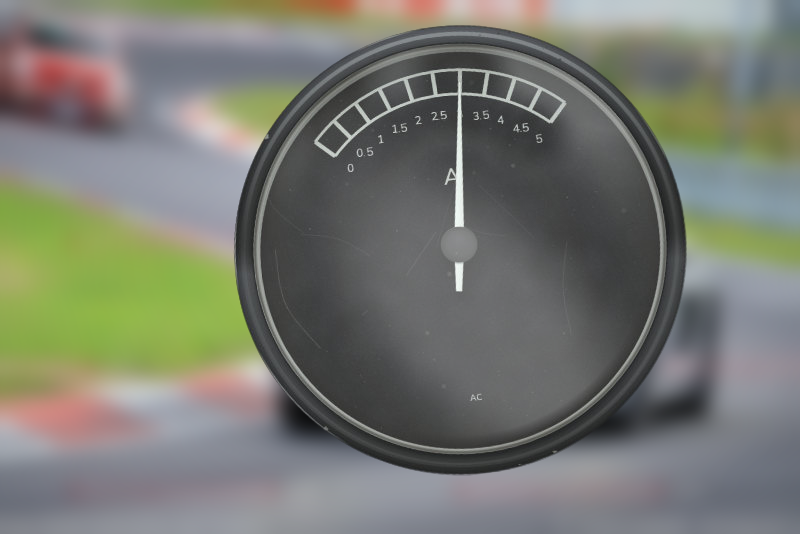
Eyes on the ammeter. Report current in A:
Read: 3 A
